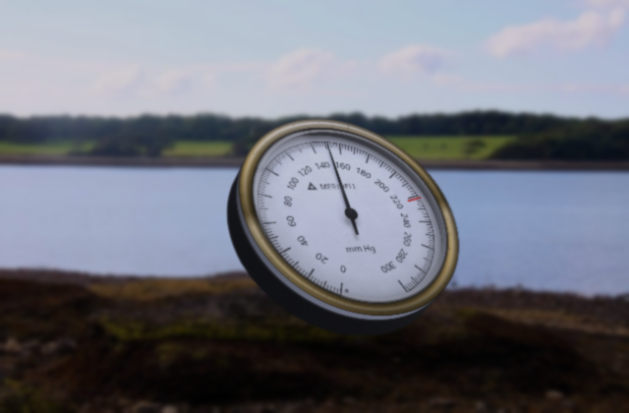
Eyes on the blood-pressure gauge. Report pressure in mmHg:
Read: 150 mmHg
